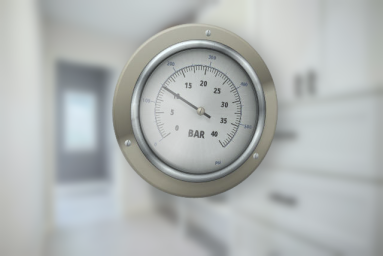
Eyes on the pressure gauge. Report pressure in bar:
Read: 10 bar
